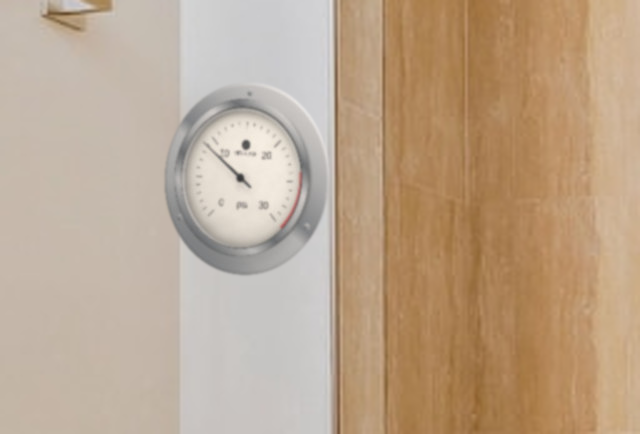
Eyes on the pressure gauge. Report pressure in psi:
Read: 9 psi
